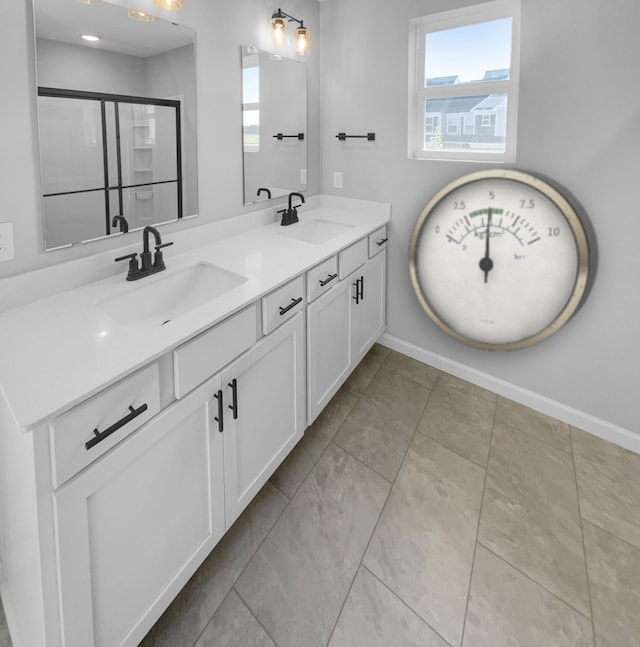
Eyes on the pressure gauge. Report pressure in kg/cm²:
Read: 5 kg/cm²
